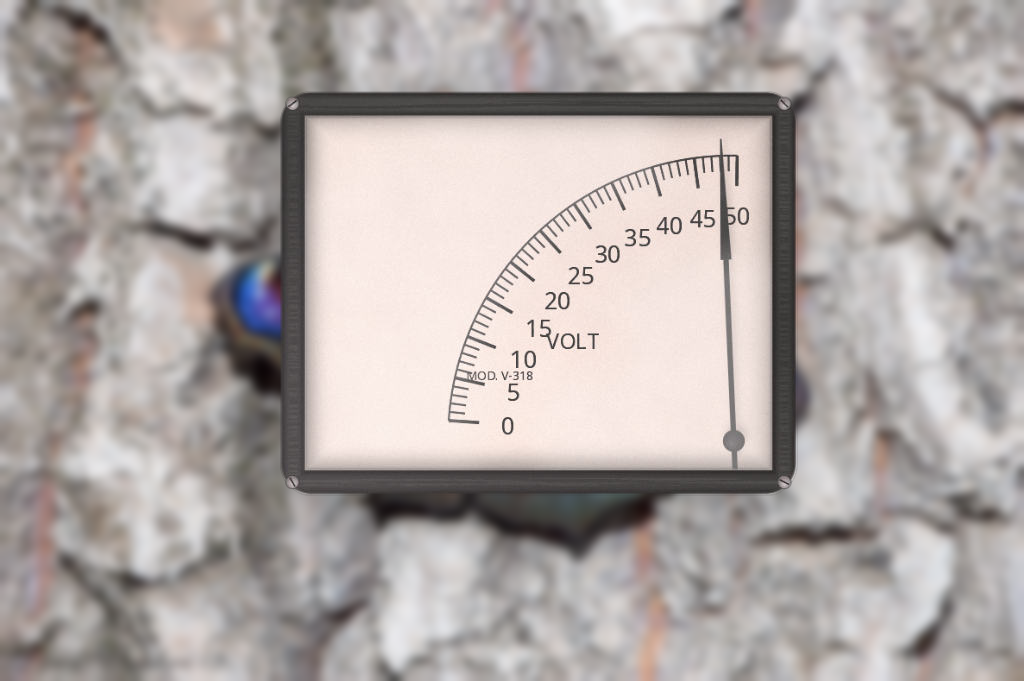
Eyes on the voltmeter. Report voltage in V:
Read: 48 V
